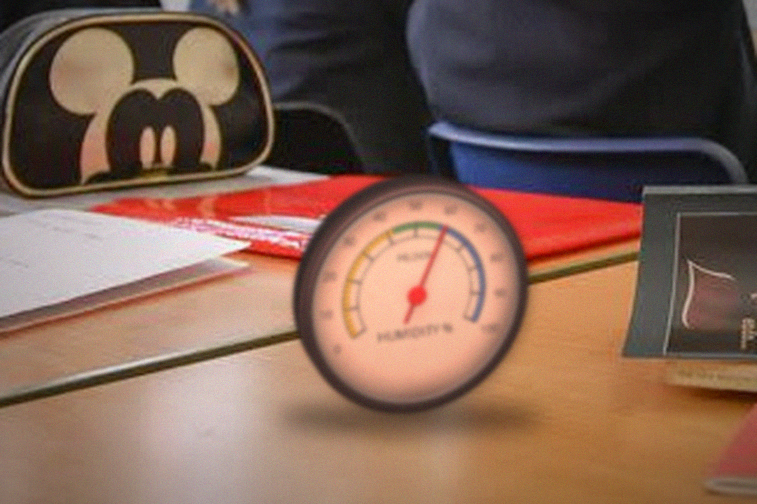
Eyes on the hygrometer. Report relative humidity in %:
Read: 60 %
